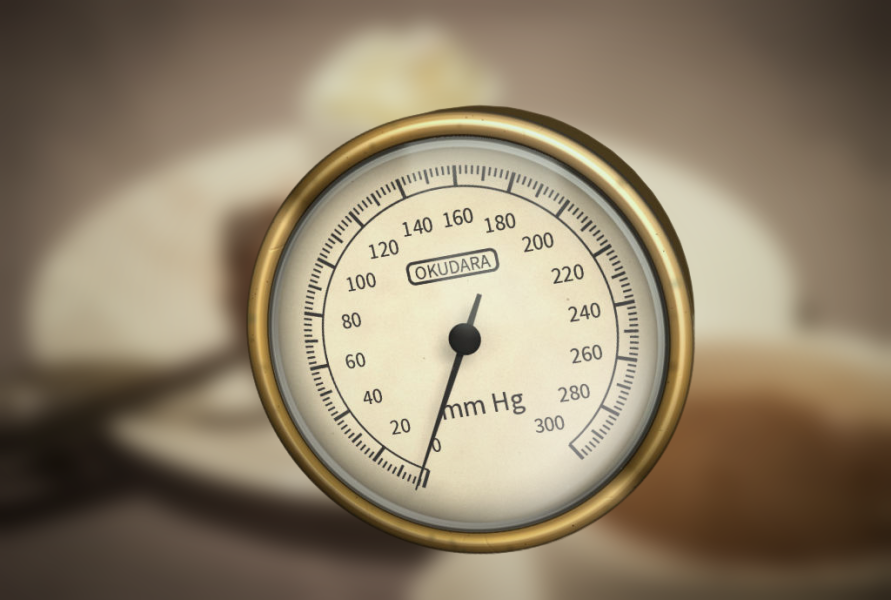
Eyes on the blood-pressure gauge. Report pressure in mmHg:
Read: 2 mmHg
